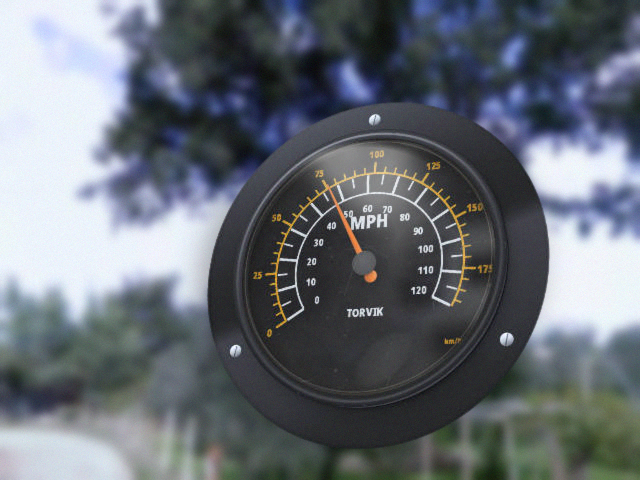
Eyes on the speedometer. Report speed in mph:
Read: 47.5 mph
